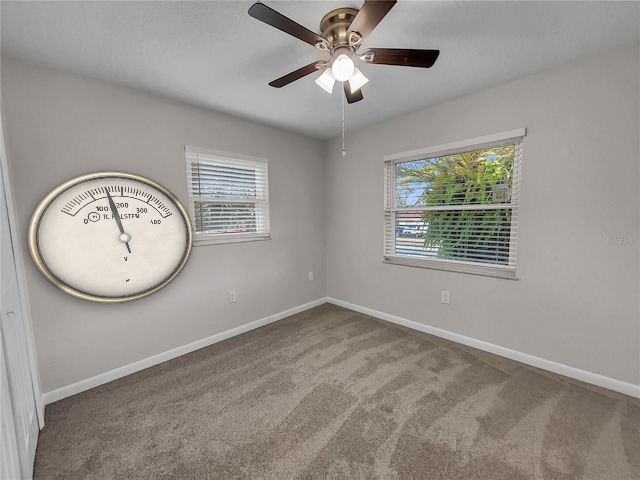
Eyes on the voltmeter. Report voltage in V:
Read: 150 V
